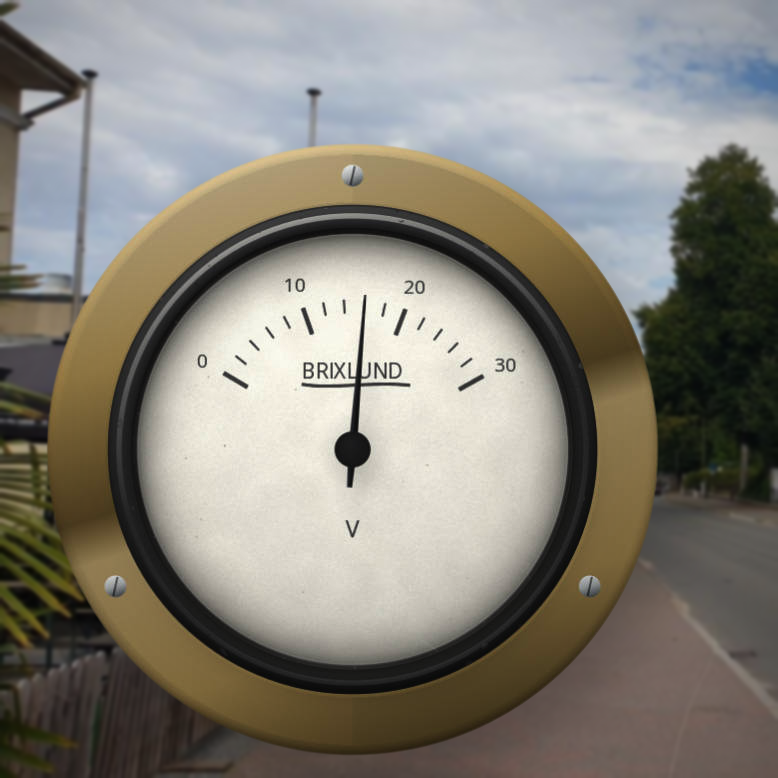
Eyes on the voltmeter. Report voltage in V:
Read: 16 V
